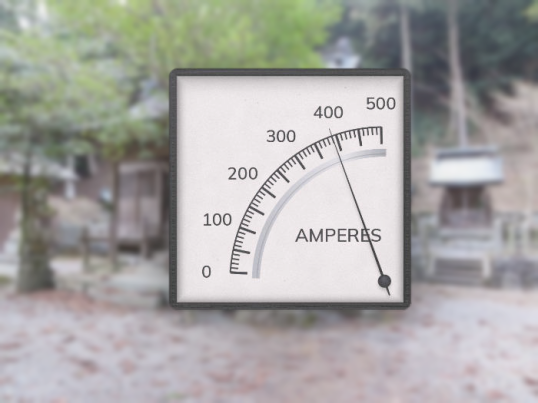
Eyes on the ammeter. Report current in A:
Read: 390 A
